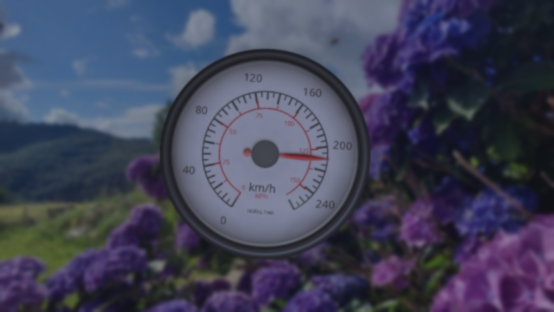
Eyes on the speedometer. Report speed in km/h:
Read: 210 km/h
